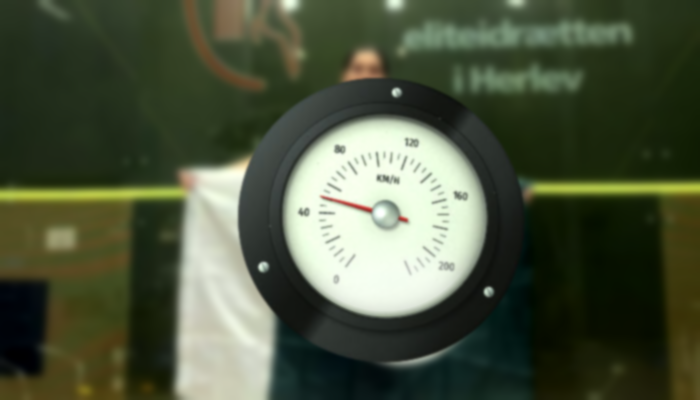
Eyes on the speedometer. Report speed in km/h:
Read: 50 km/h
